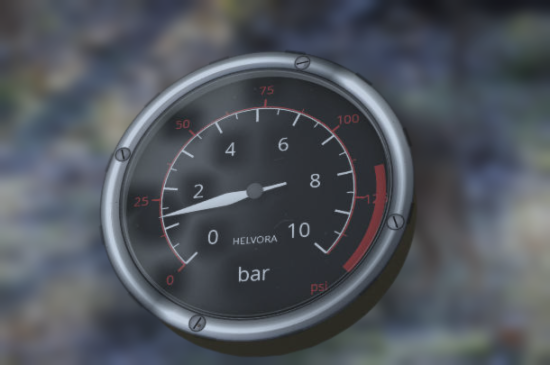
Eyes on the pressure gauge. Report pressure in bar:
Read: 1.25 bar
